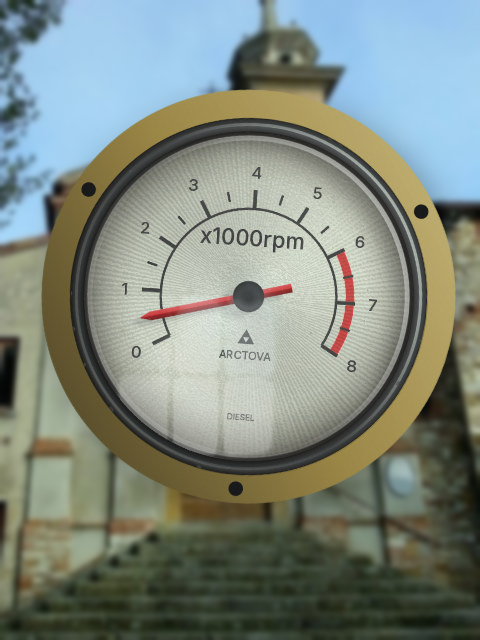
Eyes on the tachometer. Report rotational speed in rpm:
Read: 500 rpm
